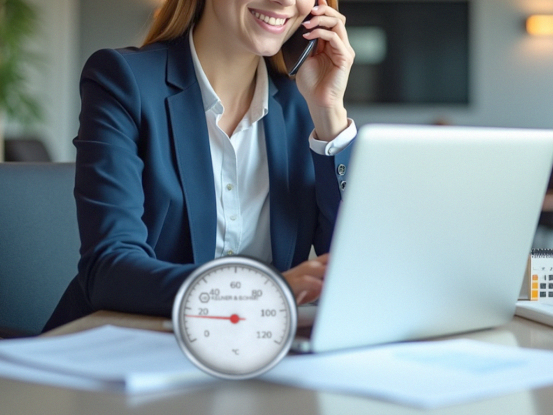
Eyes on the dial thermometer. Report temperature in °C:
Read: 16 °C
